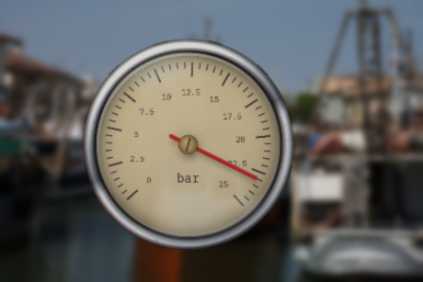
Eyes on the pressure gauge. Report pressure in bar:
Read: 23 bar
